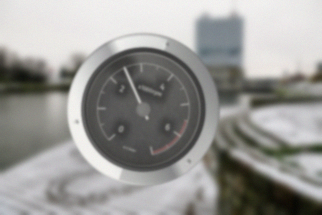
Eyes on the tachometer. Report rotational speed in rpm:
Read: 2500 rpm
